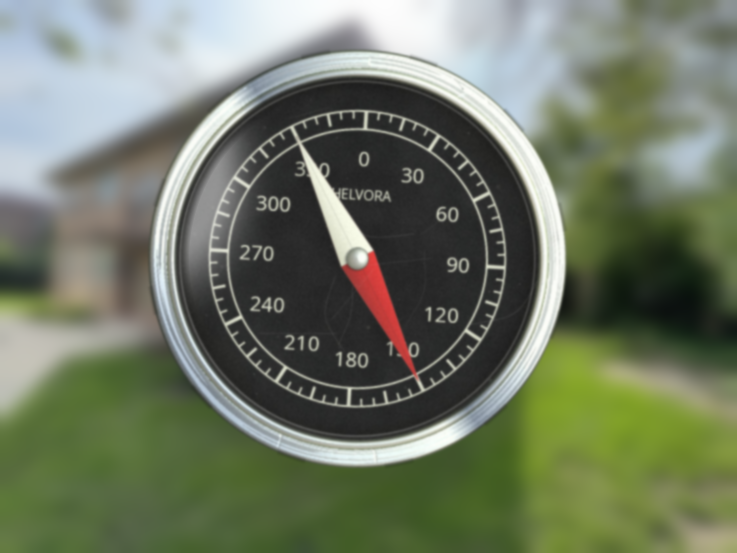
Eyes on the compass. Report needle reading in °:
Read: 150 °
